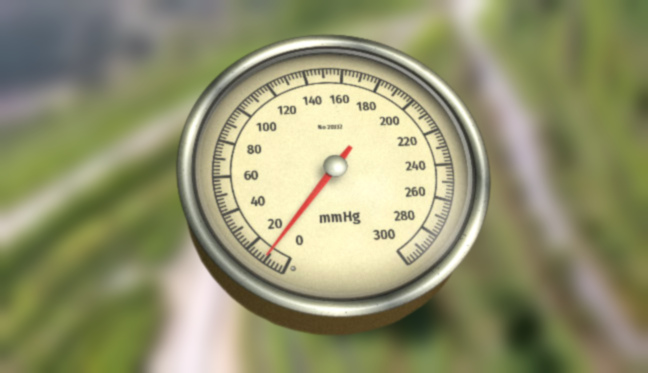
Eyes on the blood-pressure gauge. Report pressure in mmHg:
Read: 10 mmHg
